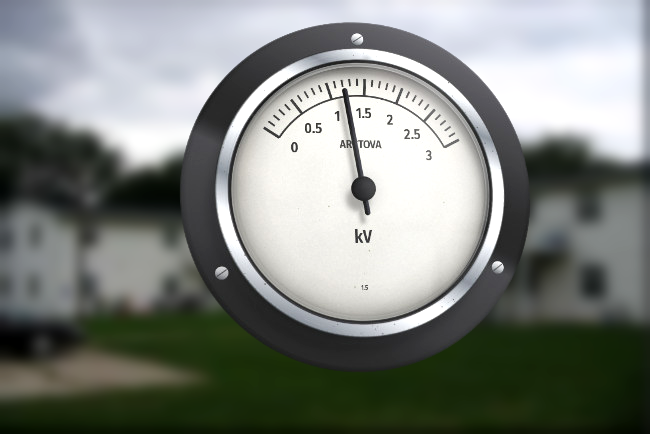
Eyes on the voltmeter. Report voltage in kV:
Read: 1.2 kV
